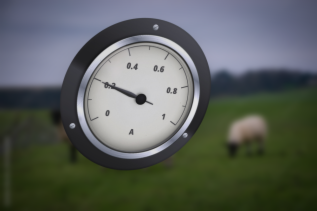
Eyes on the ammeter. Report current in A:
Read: 0.2 A
